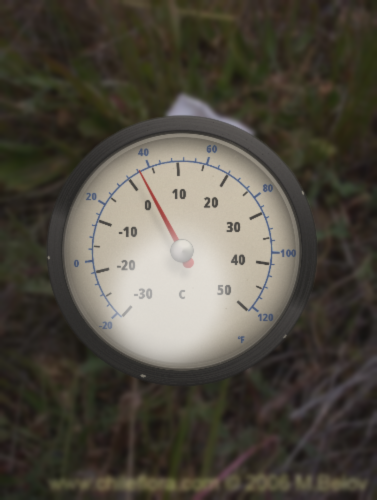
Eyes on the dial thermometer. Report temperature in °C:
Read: 2.5 °C
